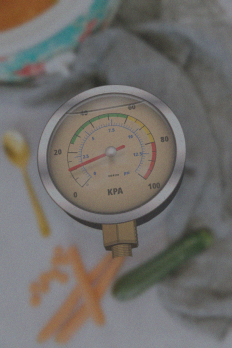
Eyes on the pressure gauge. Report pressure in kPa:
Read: 10 kPa
